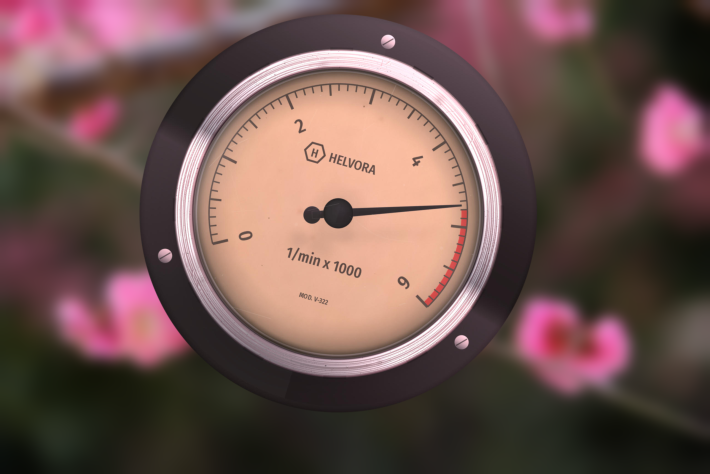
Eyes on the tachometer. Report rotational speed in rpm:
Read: 4750 rpm
